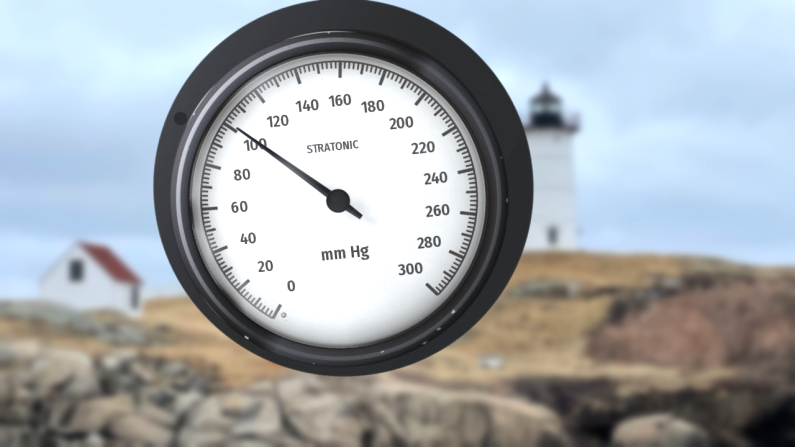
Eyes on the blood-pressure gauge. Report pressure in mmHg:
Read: 102 mmHg
